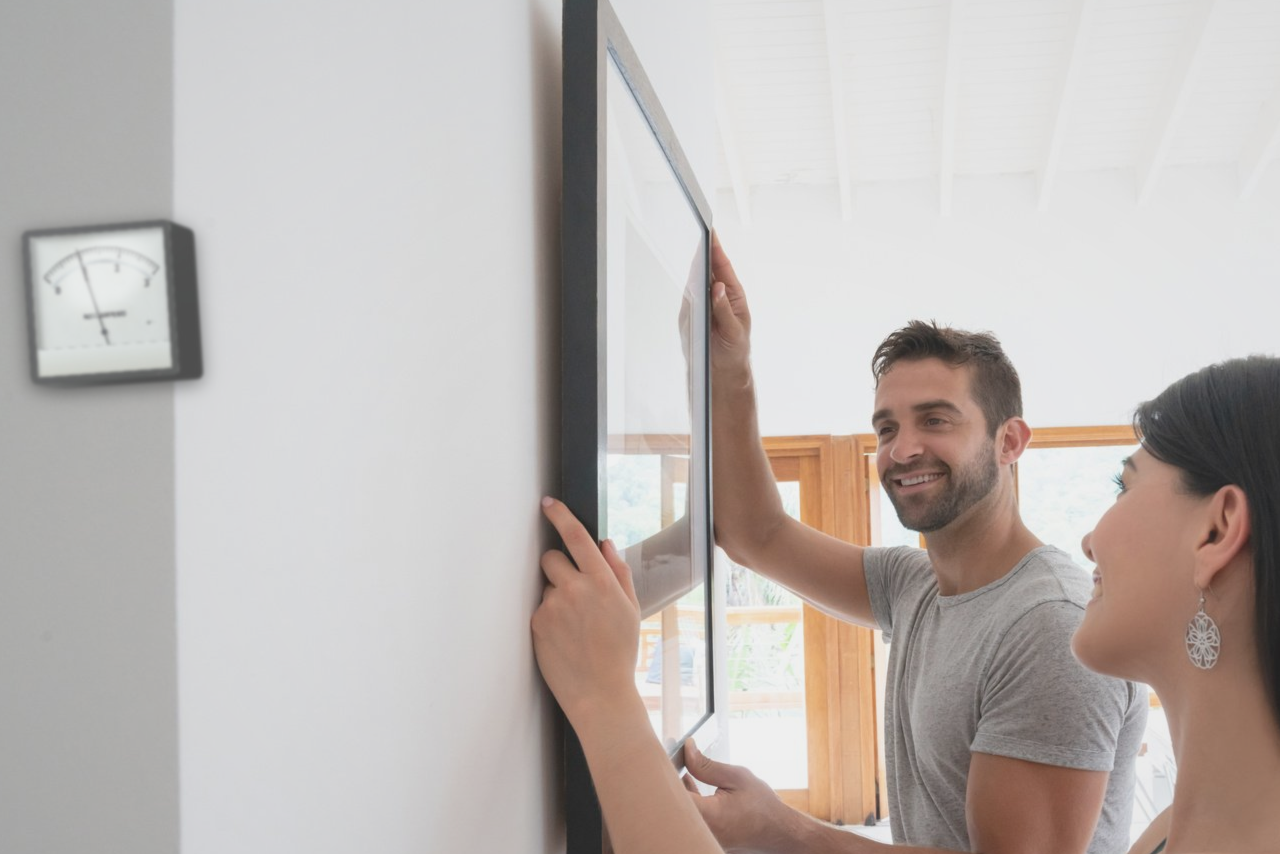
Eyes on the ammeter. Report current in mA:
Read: 1 mA
